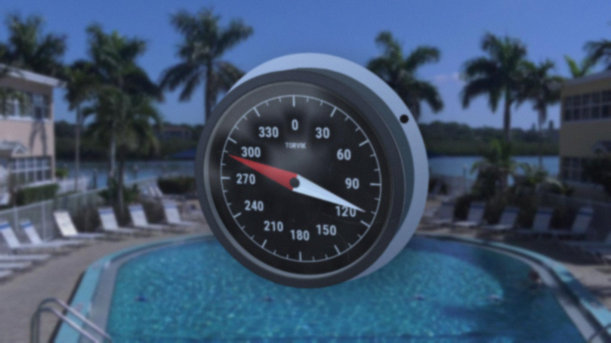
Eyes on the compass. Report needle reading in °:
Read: 290 °
